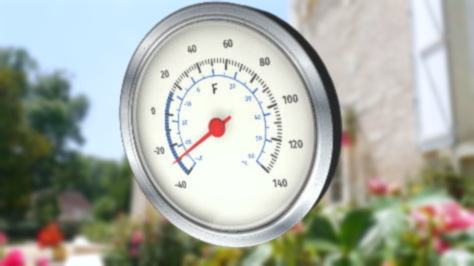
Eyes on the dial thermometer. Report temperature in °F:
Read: -30 °F
